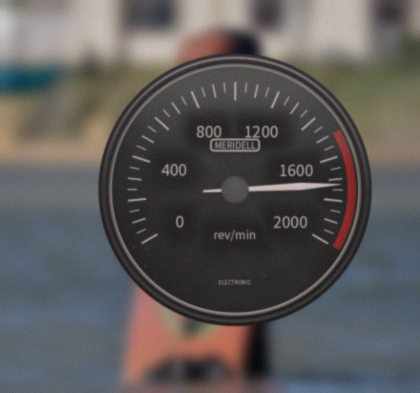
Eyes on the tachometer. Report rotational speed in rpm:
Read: 1725 rpm
